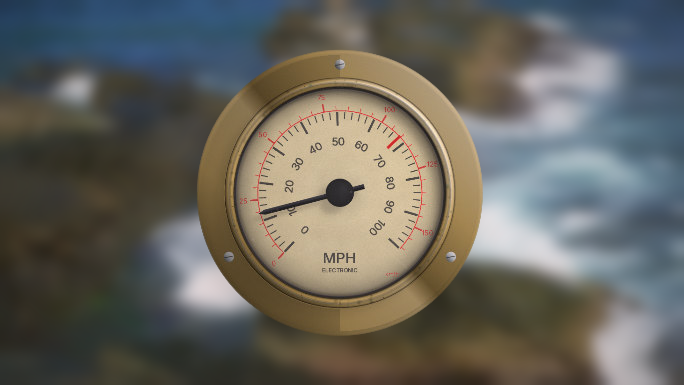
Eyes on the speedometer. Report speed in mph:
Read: 12 mph
